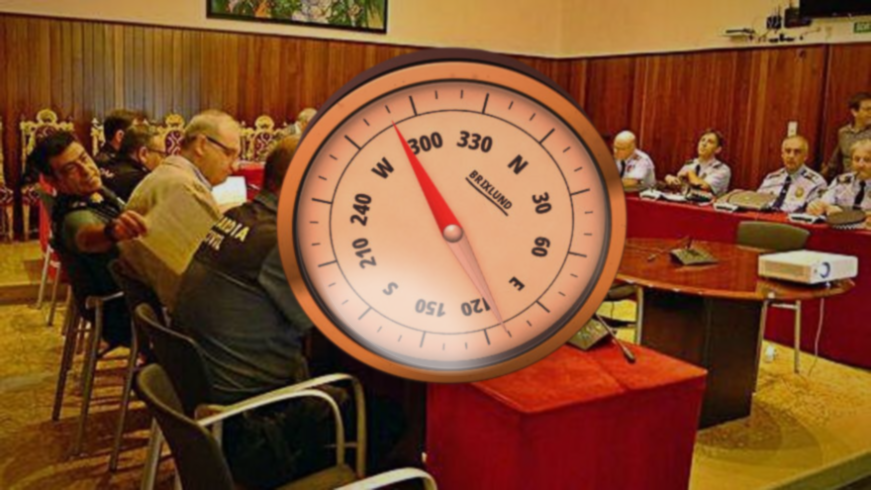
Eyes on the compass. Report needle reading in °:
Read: 290 °
